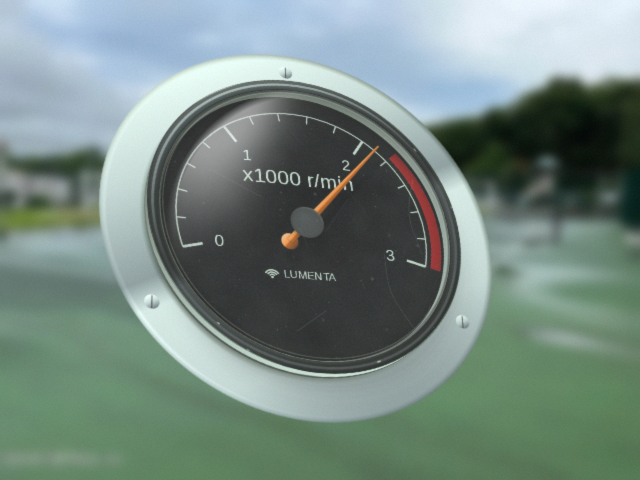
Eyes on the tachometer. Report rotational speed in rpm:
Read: 2100 rpm
